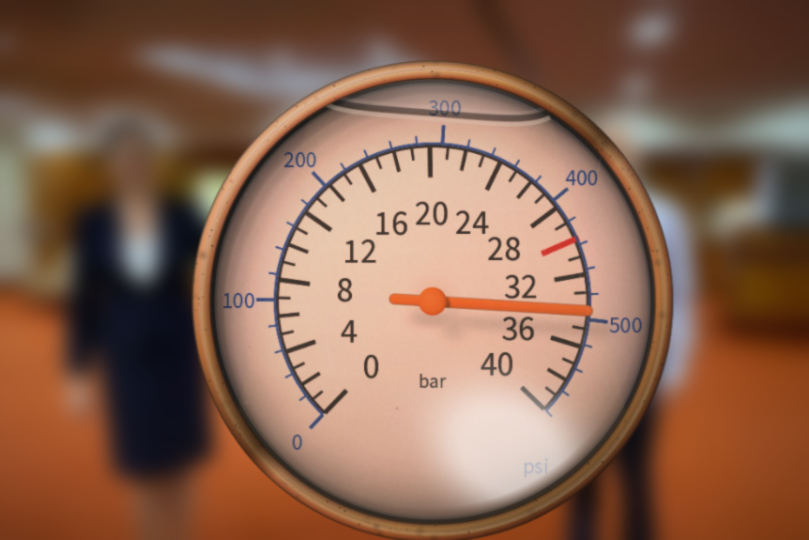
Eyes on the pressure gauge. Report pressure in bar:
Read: 34 bar
